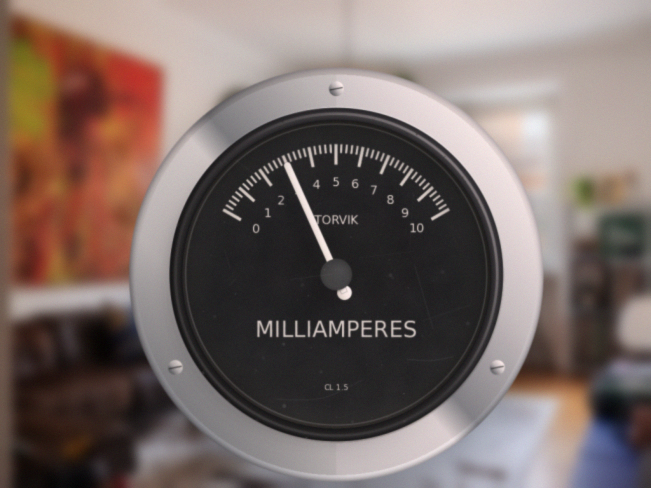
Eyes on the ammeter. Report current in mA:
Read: 3 mA
